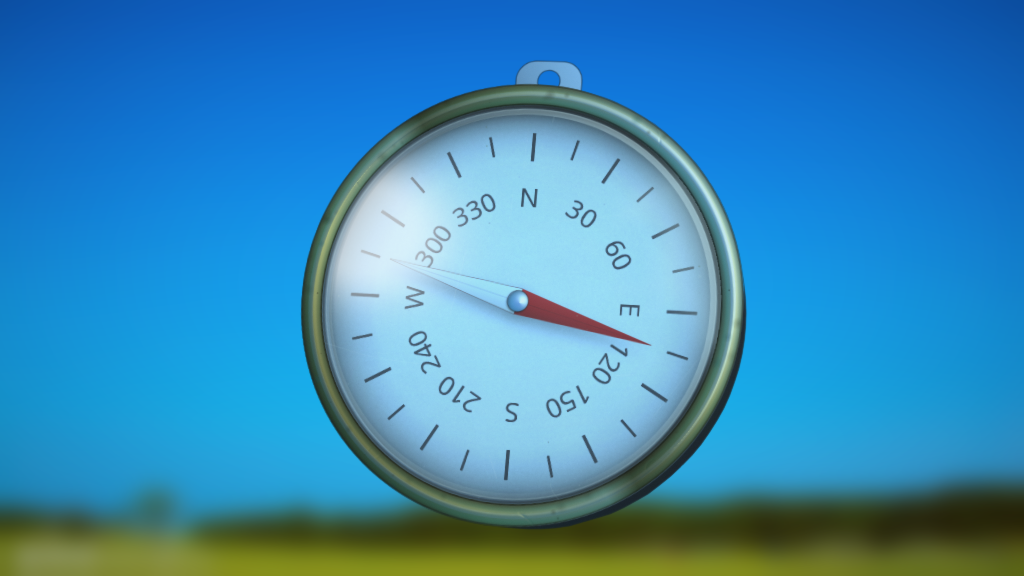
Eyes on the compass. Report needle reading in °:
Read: 105 °
